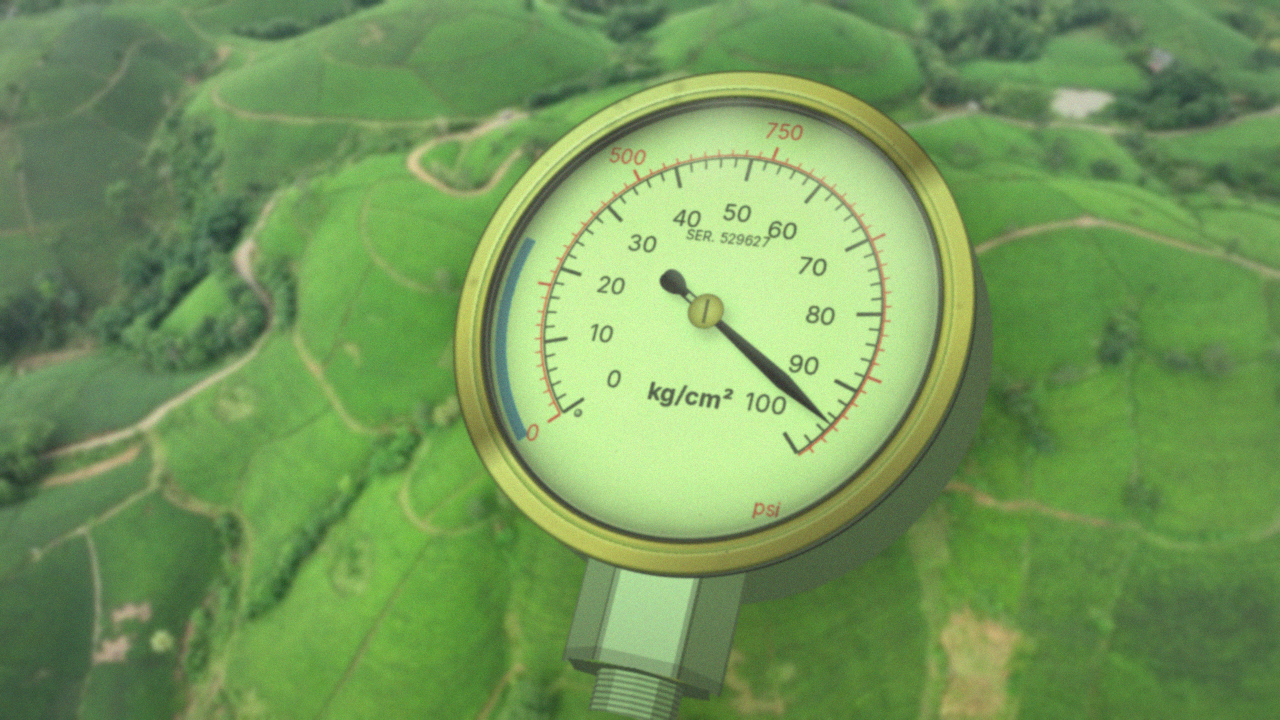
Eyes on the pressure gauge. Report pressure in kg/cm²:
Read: 95 kg/cm²
